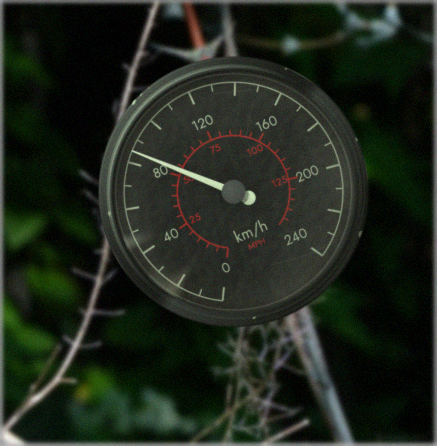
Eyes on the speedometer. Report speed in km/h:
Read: 85 km/h
